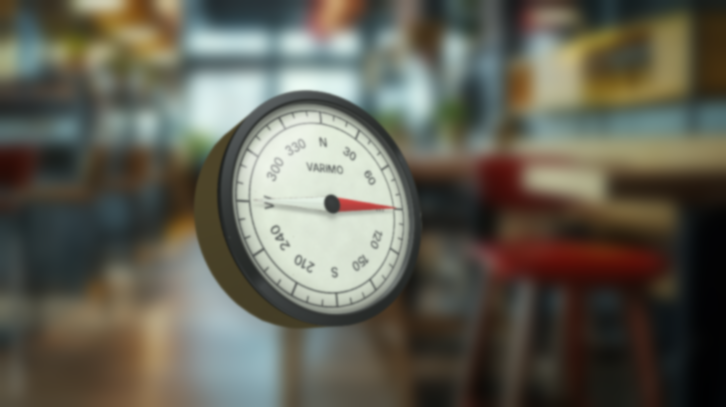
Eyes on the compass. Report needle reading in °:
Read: 90 °
